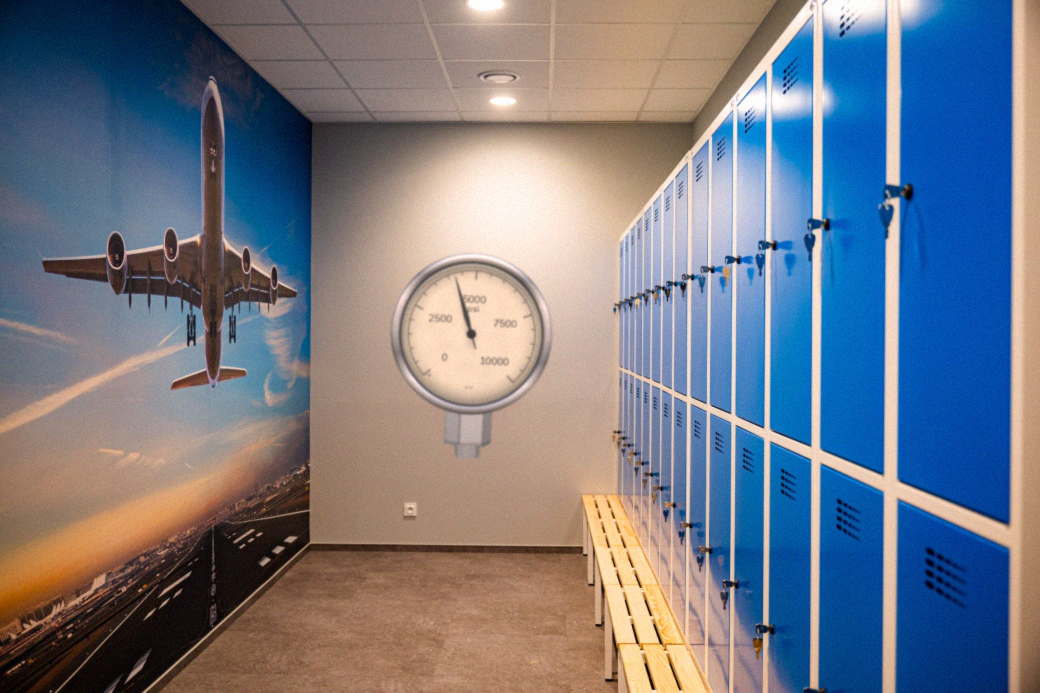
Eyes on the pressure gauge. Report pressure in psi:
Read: 4250 psi
